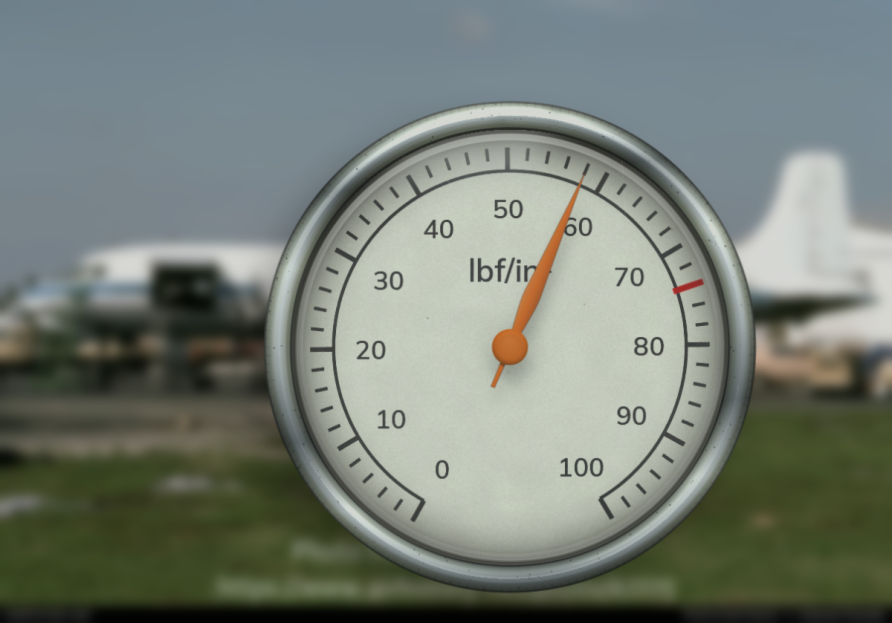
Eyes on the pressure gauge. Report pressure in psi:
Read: 58 psi
